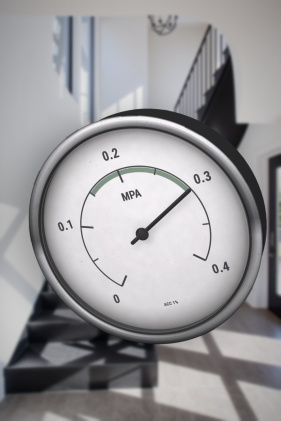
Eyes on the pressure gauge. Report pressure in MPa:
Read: 0.3 MPa
